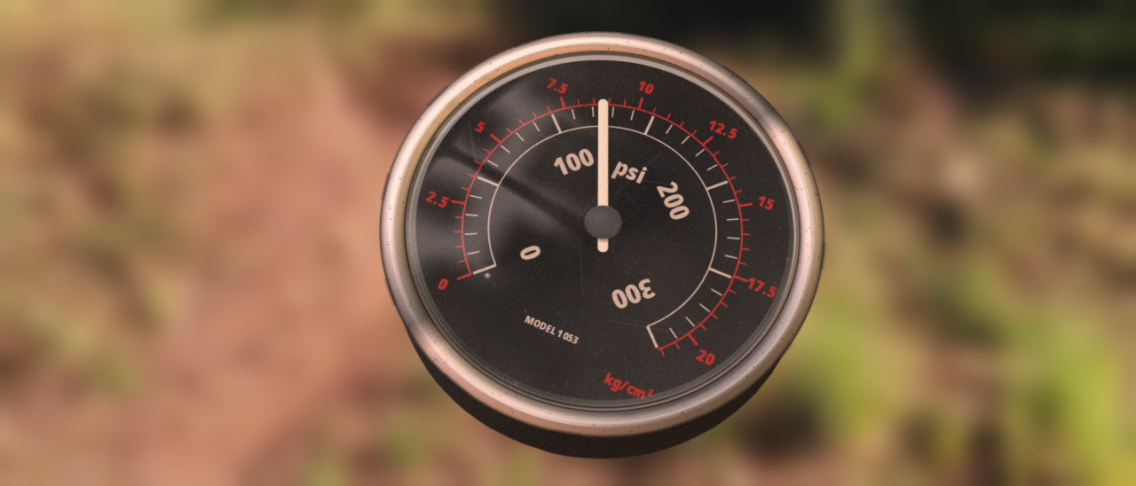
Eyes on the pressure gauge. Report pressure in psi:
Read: 125 psi
